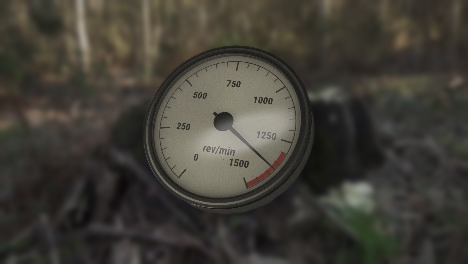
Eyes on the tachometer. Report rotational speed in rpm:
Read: 1375 rpm
